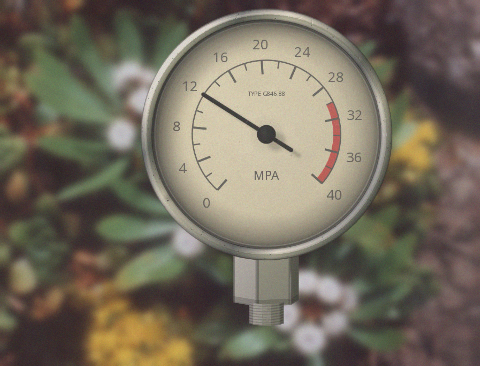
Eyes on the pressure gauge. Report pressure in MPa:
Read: 12 MPa
